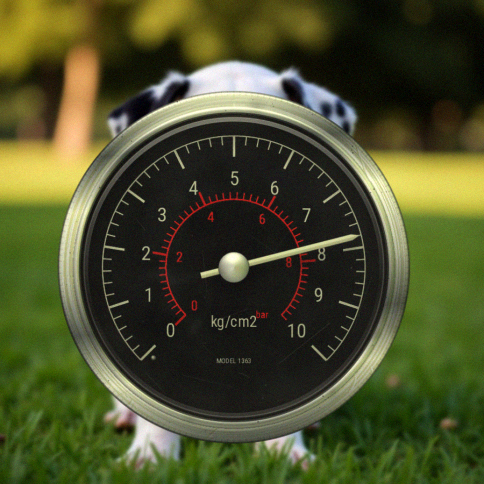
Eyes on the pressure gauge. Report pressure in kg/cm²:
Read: 7.8 kg/cm²
